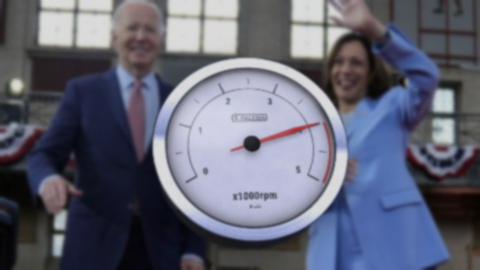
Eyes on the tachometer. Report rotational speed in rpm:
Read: 4000 rpm
